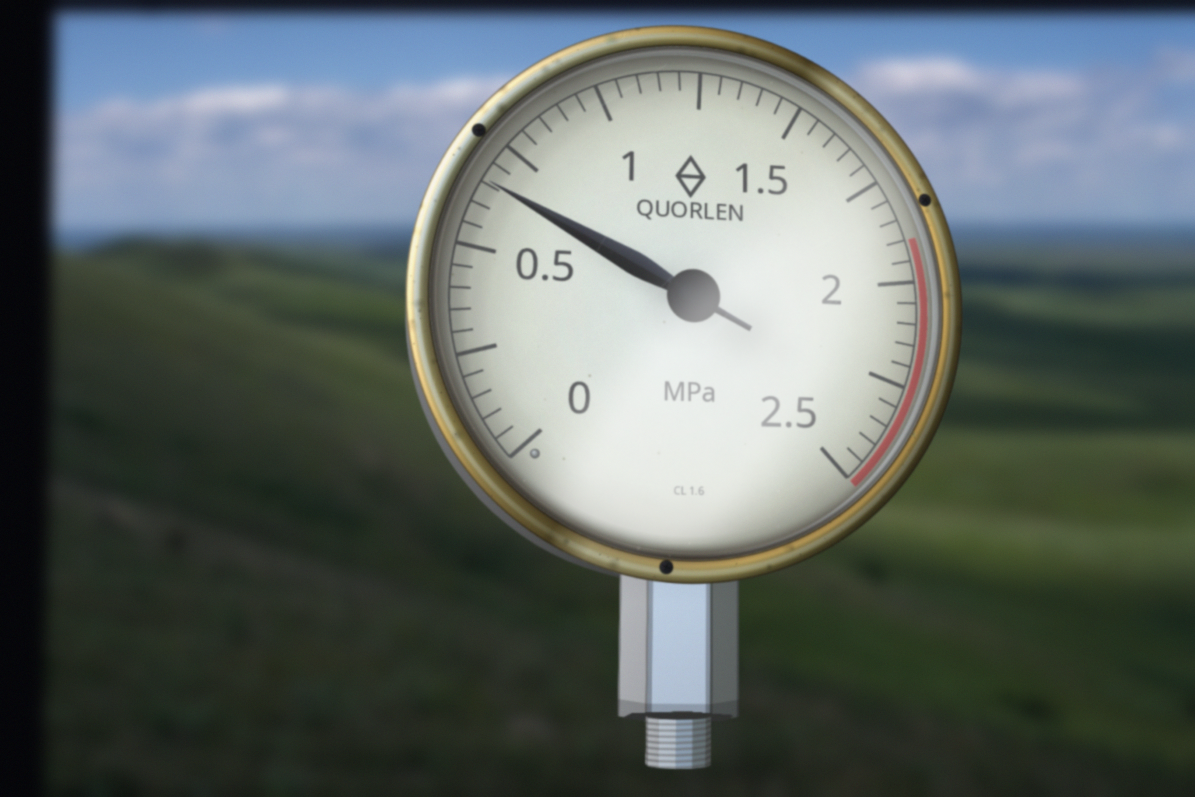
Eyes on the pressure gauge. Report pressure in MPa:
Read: 0.65 MPa
